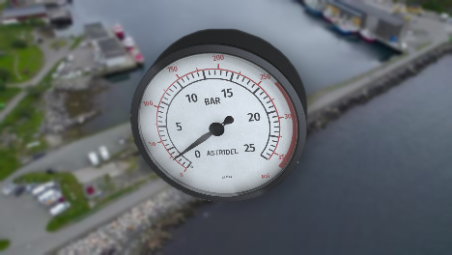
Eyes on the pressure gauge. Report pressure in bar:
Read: 1.5 bar
